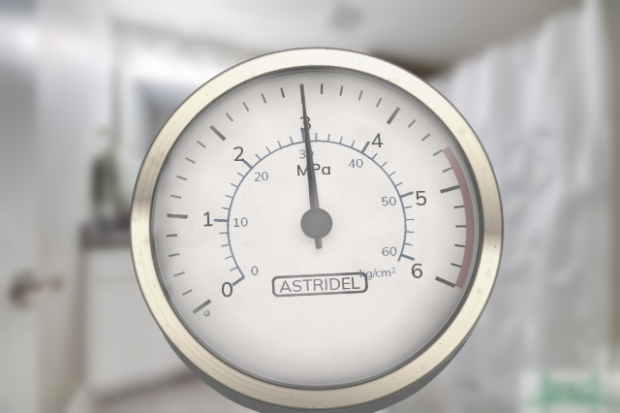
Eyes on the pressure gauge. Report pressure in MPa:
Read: 3 MPa
